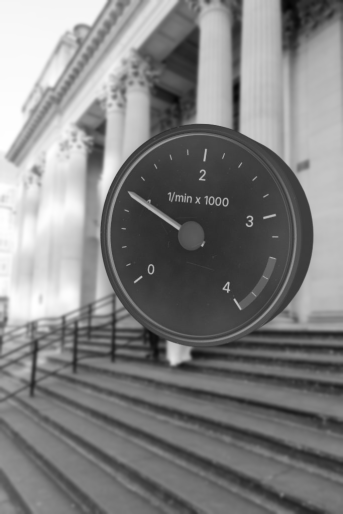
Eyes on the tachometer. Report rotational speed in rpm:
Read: 1000 rpm
